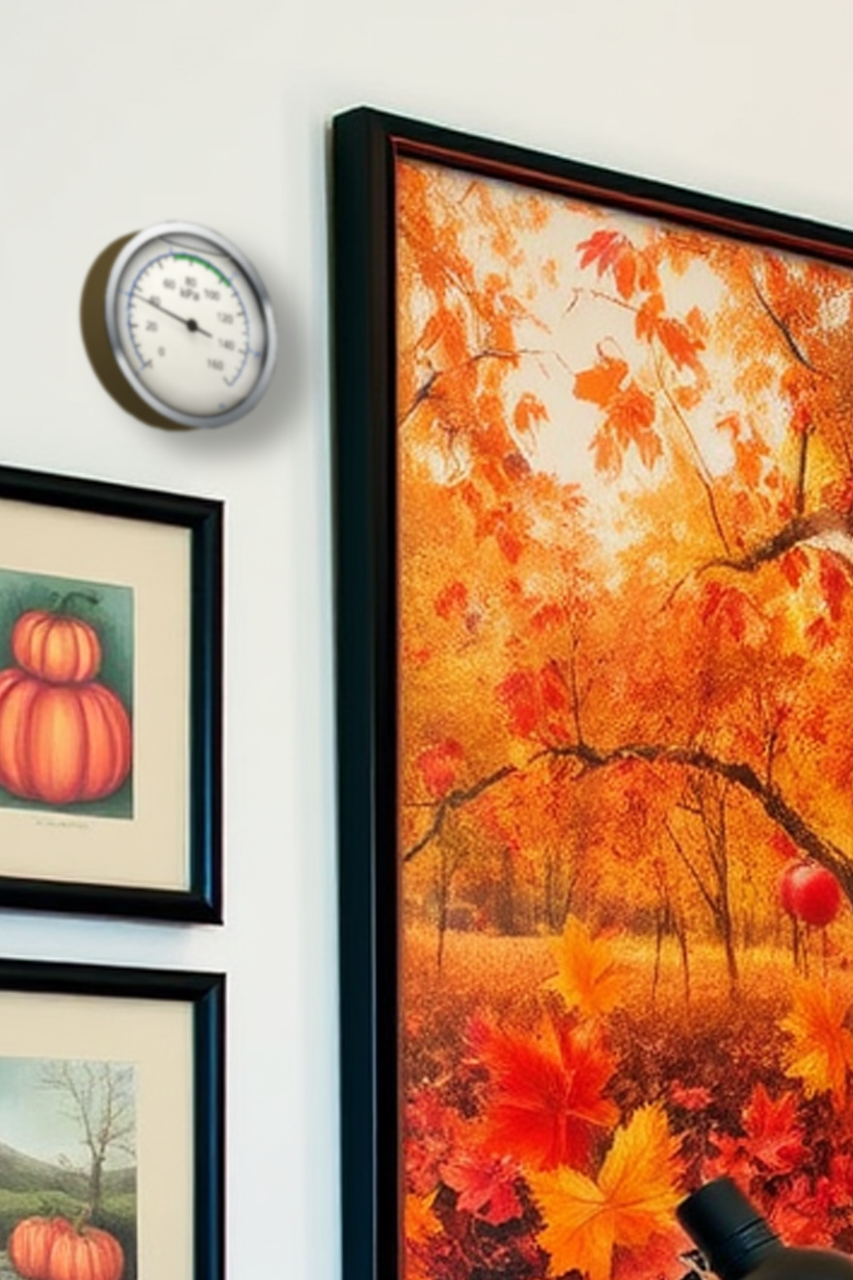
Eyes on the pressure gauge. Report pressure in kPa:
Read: 35 kPa
